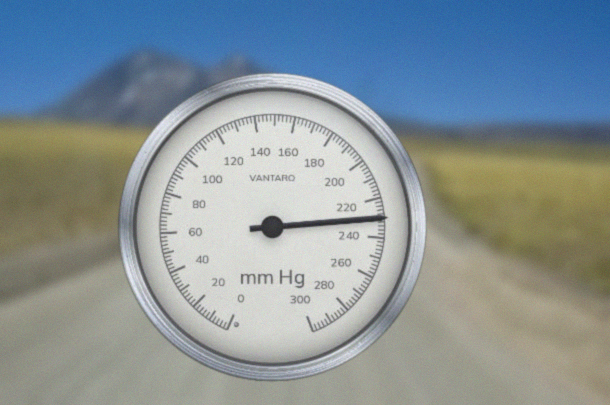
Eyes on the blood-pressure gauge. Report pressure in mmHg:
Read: 230 mmHg
